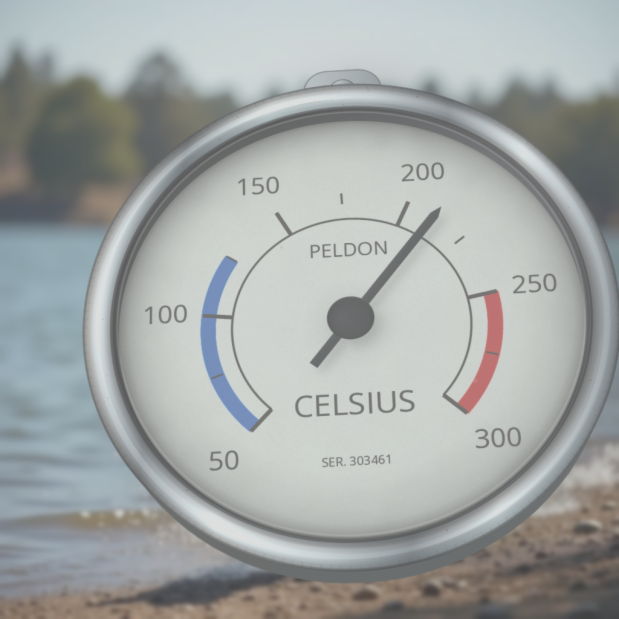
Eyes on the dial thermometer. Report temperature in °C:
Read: 212.5 °C
